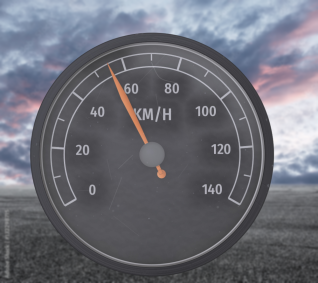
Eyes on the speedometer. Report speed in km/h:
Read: 55 km/h
